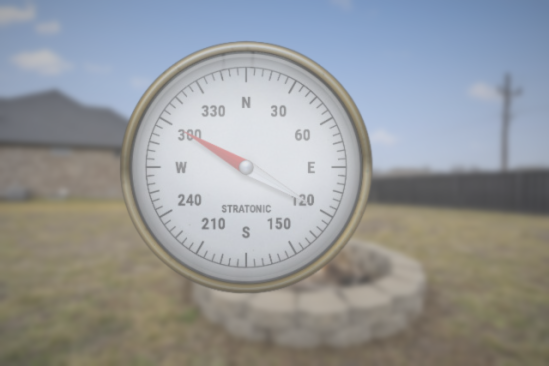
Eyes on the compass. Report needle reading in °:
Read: 300 °
